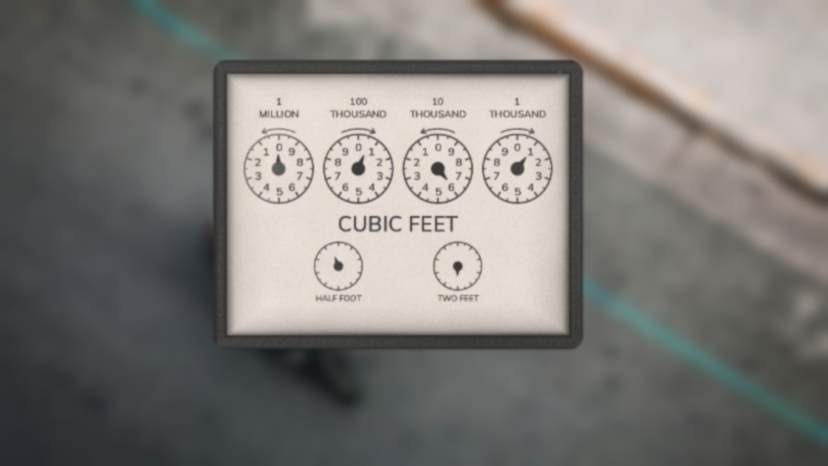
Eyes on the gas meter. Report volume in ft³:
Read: 6100 ft³
